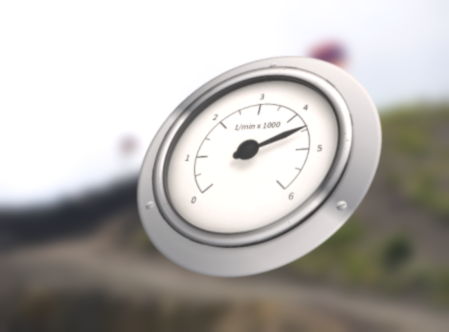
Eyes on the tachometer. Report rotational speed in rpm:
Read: 4500 rpm
